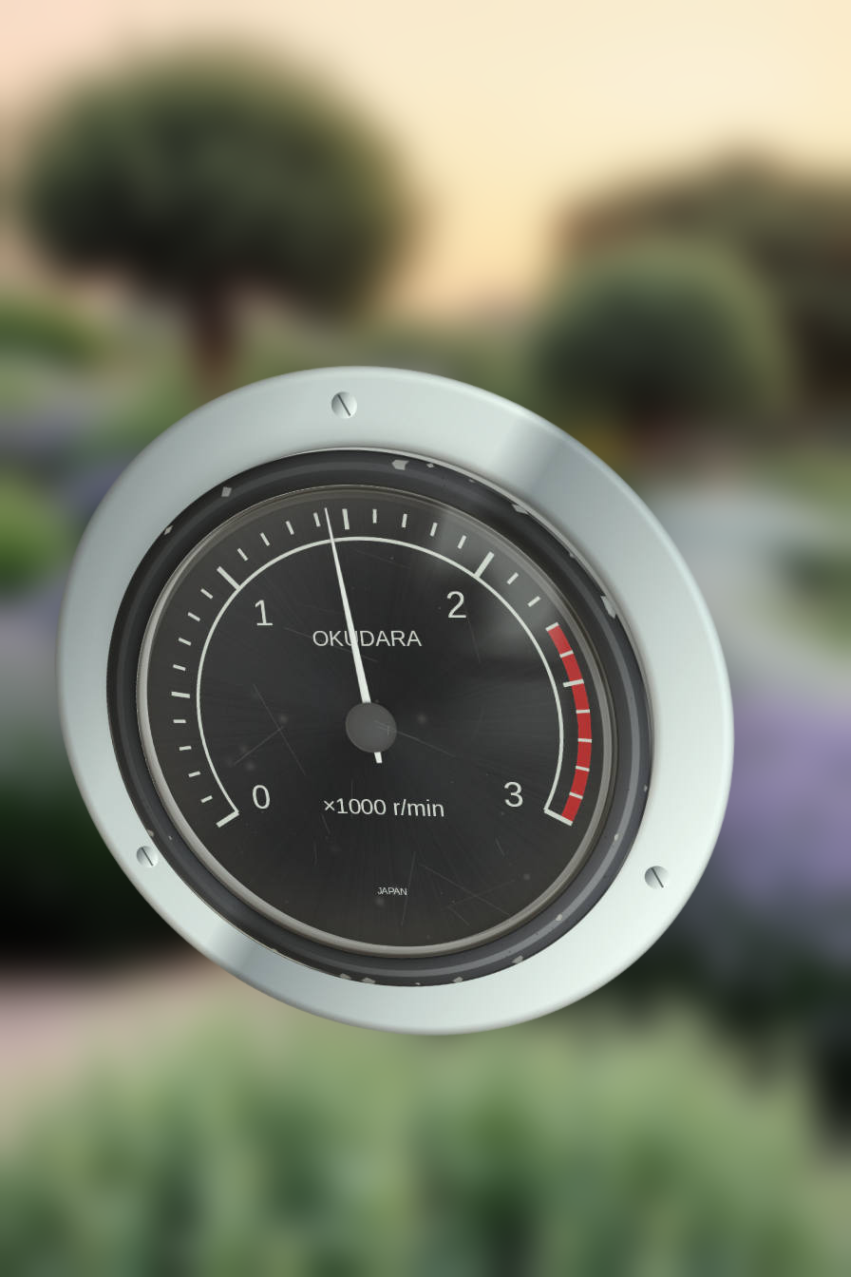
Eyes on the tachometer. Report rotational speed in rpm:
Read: 1450 rpm
